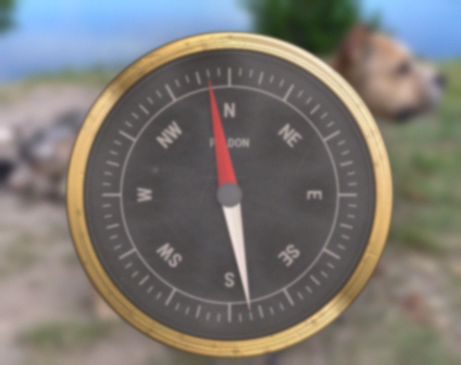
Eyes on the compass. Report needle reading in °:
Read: 350 °
